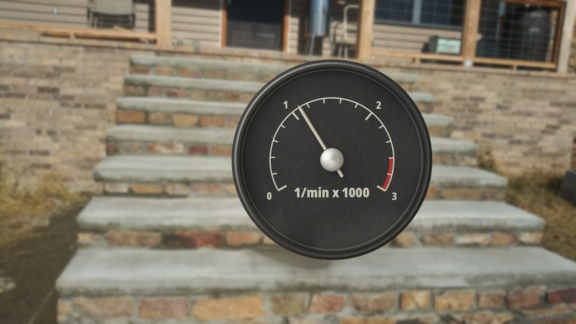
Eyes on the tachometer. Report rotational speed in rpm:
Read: 1100 rpm
